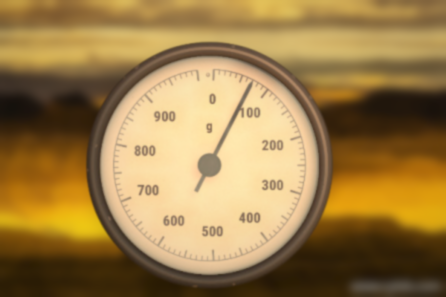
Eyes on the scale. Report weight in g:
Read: 70 g
